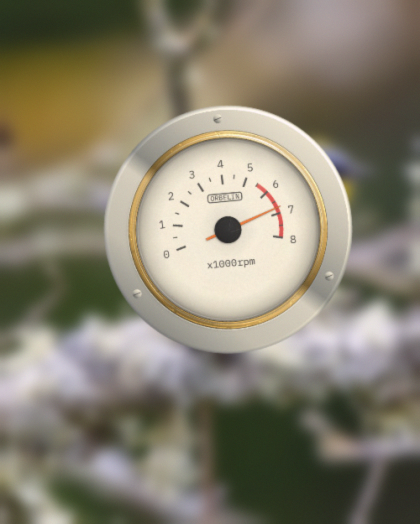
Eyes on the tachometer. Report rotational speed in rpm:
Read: 6750 rpm
